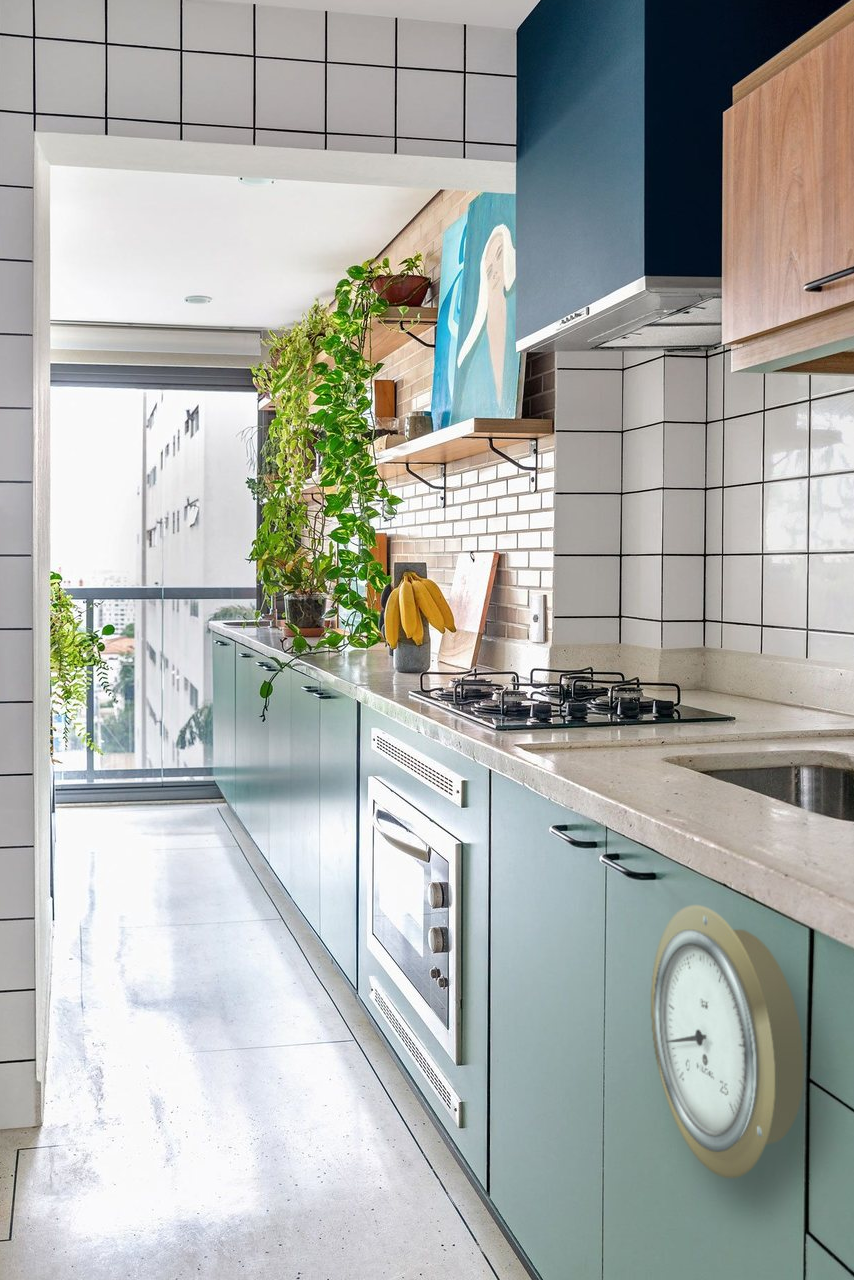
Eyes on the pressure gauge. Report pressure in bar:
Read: 2.5 bar
